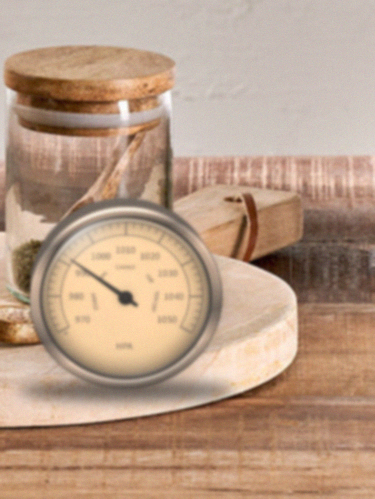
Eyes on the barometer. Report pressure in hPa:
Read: 992 hPa
